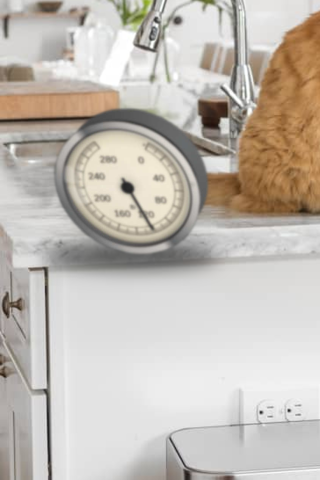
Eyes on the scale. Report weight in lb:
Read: 120 lb
